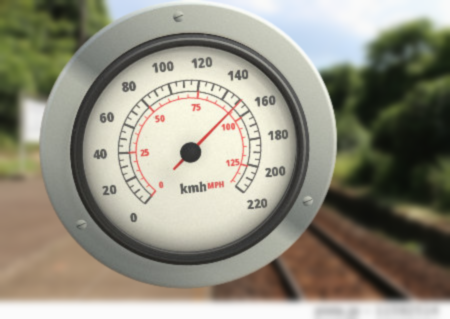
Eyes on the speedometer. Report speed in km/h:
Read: 150 km/h
